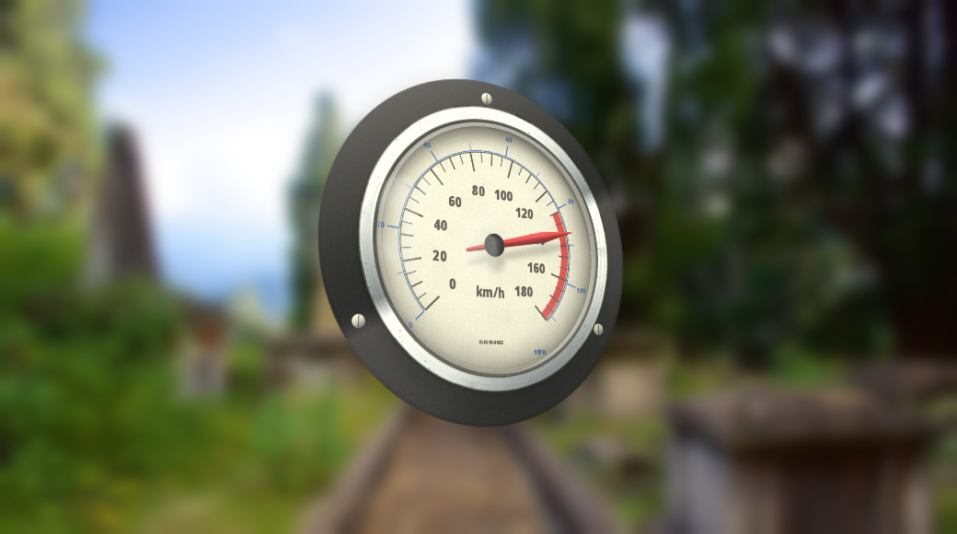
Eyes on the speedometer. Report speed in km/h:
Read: 140 km/h
